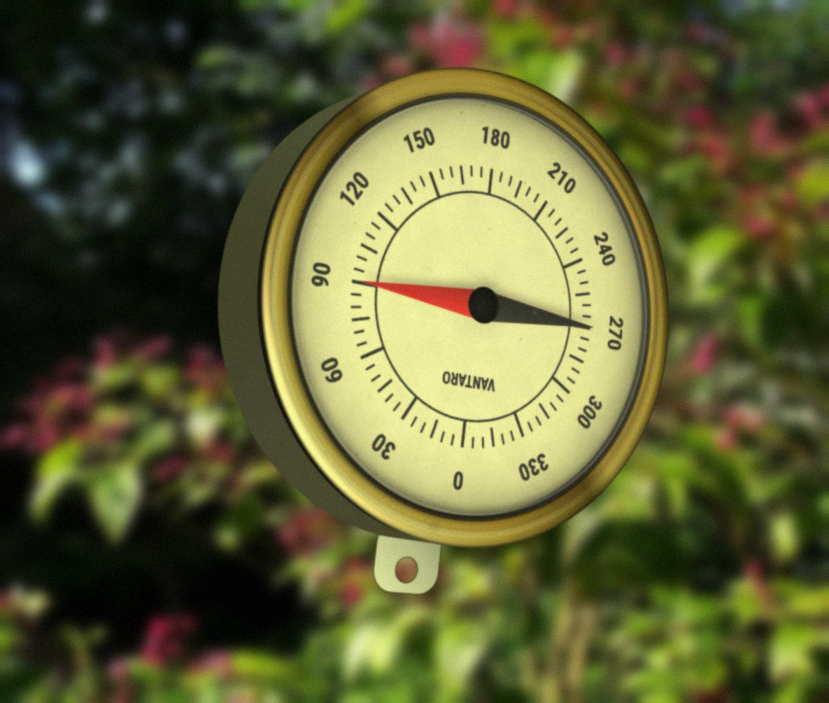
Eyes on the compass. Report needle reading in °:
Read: 90 °
